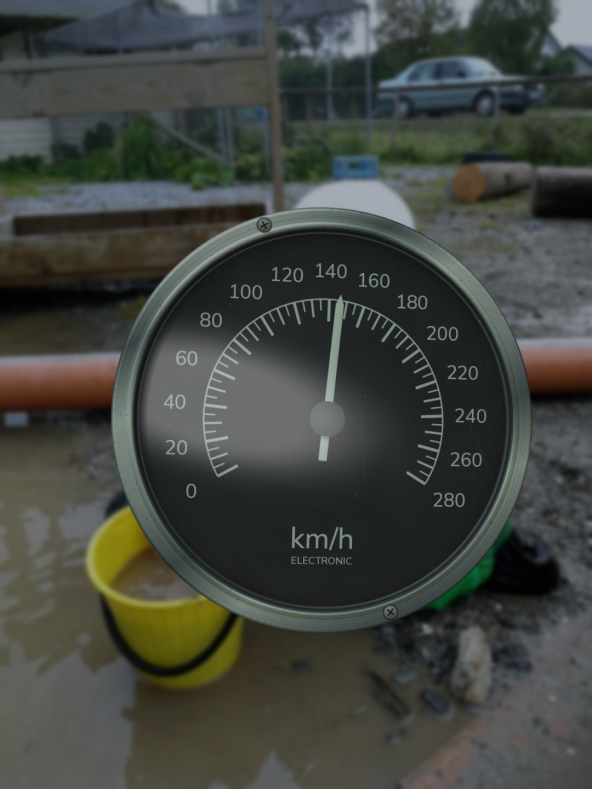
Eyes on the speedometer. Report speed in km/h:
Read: 145 km/h
